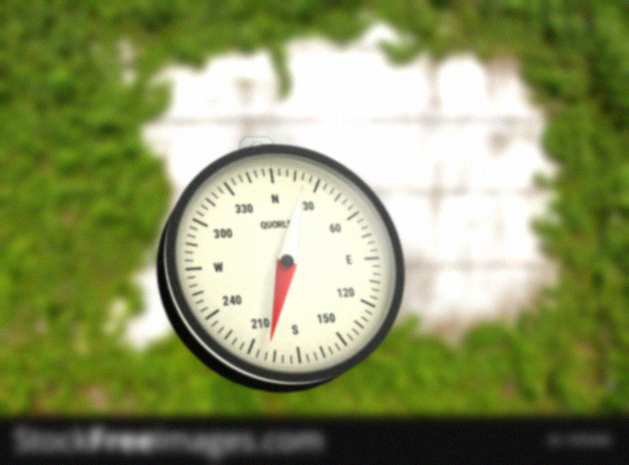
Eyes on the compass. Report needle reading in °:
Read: 200 °
